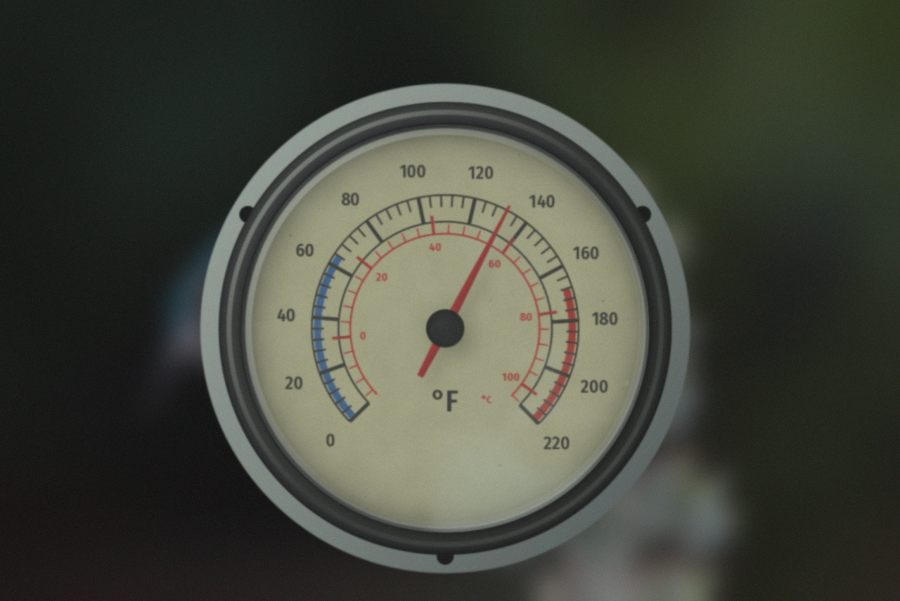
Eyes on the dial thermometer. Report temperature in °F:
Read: 132 °F
